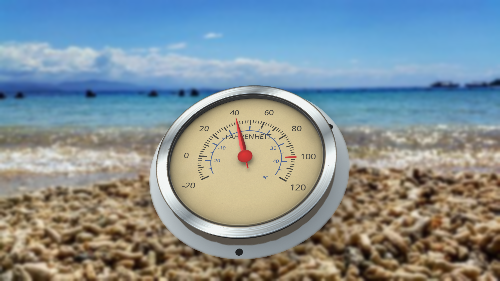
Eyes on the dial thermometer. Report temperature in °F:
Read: 40 °F
